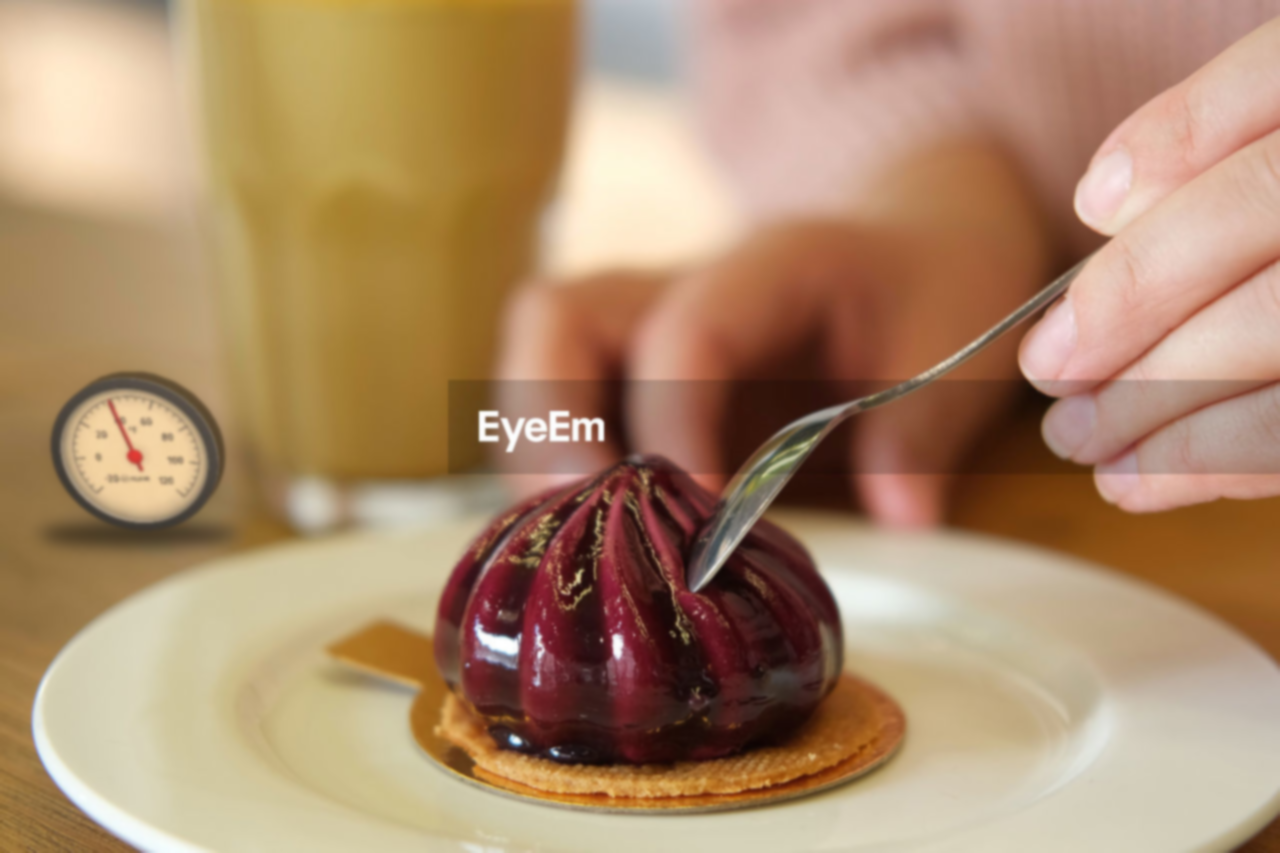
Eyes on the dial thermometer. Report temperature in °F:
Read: 40 °F
